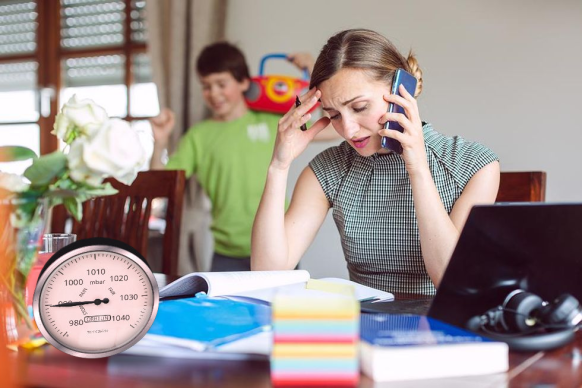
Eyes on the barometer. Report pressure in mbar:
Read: 990 mbar
